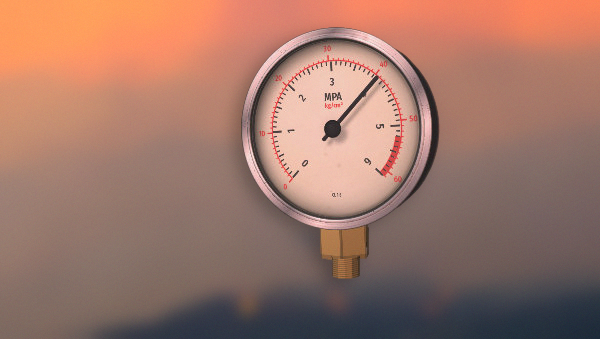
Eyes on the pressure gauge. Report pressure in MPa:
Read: 4 MPa
